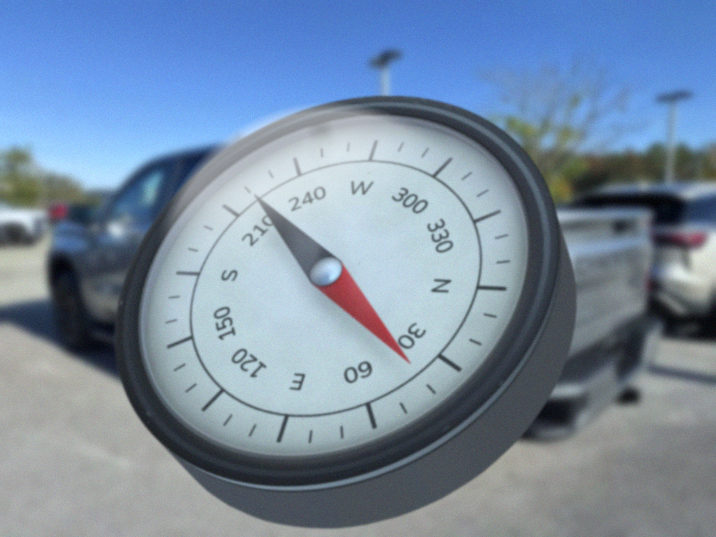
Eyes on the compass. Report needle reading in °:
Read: 40 °
